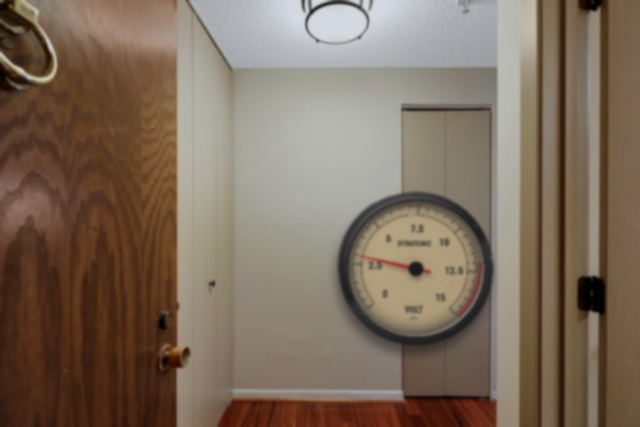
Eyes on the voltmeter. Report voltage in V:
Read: 3 V
